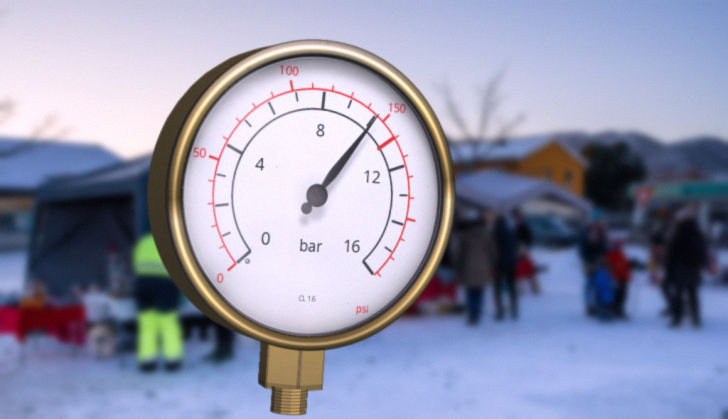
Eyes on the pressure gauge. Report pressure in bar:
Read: 10 bar
